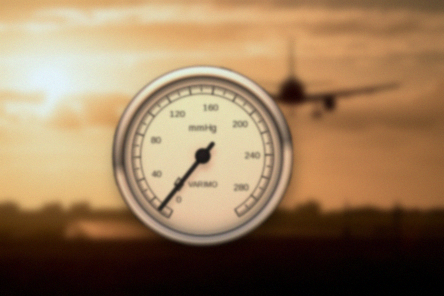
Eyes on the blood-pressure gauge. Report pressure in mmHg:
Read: 10 mmHg
